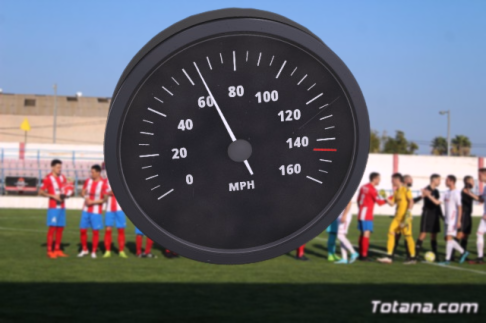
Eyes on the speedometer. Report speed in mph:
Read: 65 mph
